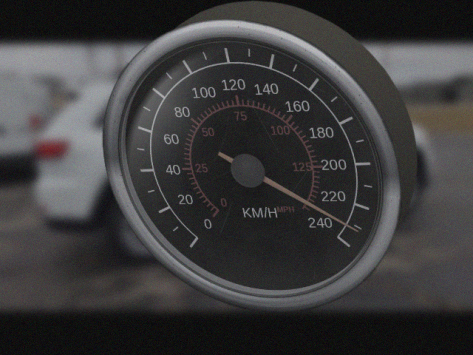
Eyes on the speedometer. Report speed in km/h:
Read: 230 km/h
